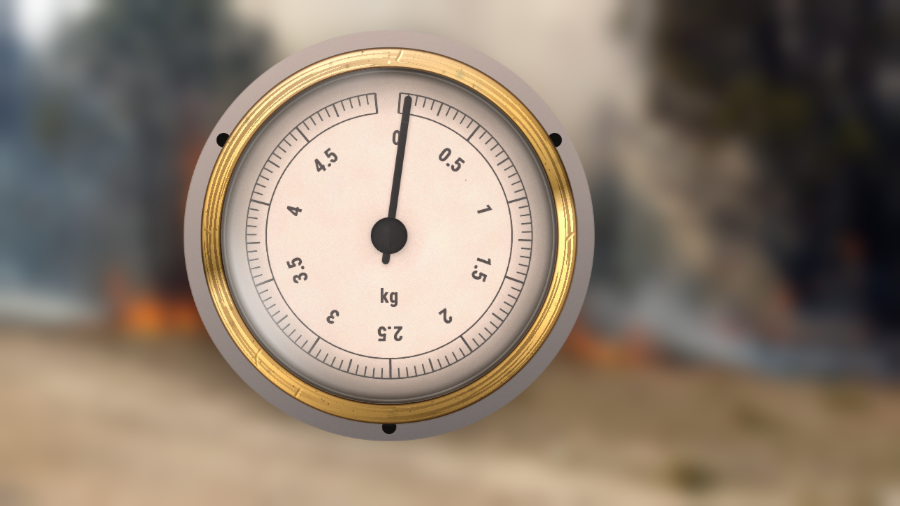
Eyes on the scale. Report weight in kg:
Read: 0.05 kg
